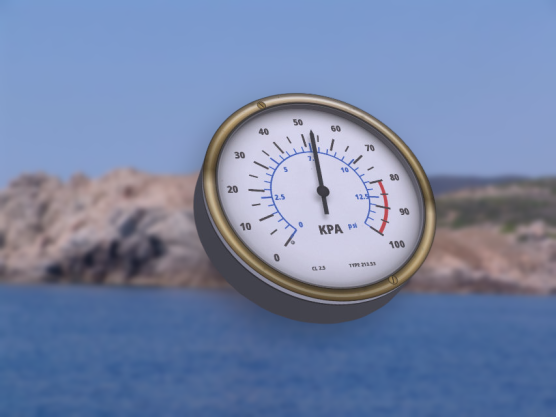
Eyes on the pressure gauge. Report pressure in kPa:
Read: 52.5 kPa
